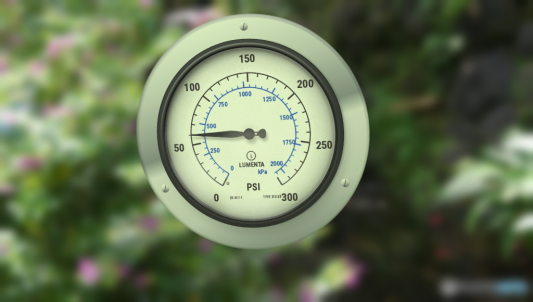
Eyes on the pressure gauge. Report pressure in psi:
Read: 60 psi
